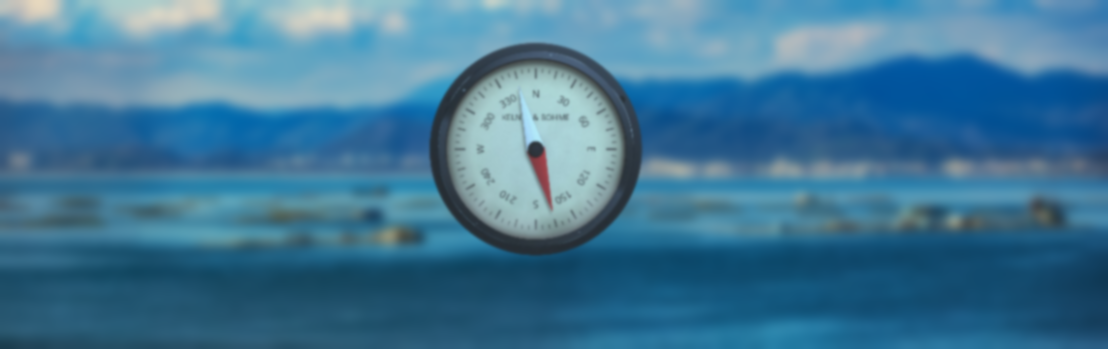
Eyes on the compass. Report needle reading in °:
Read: 165 °
